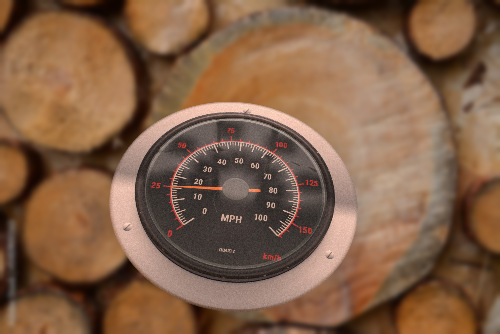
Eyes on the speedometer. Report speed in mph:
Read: 15 mph
